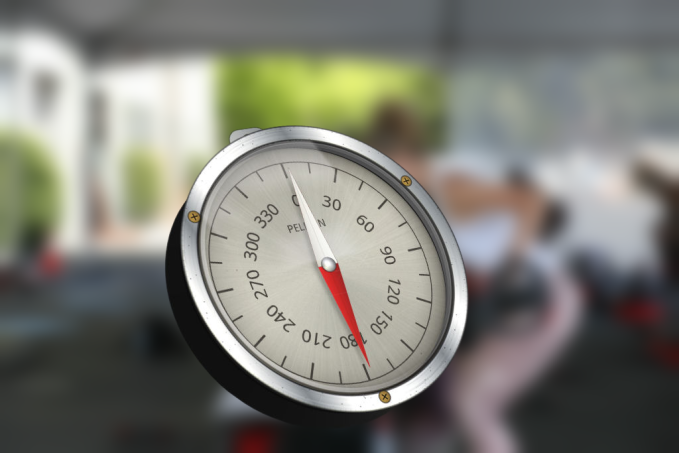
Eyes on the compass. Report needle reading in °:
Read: 180 °
